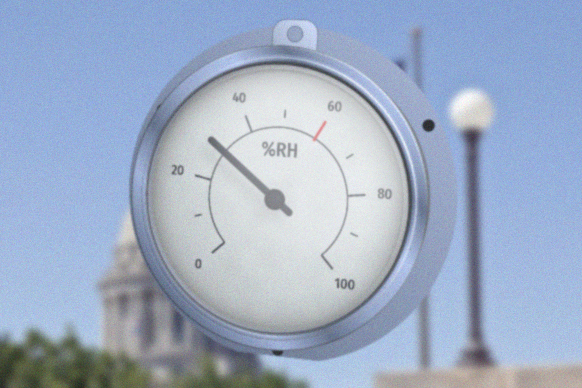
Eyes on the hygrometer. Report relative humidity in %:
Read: 30 %
